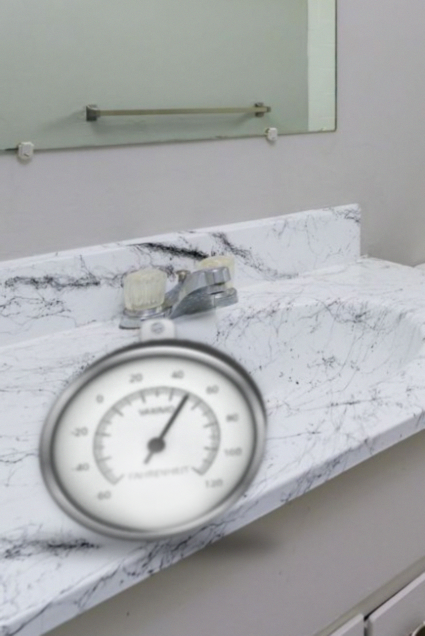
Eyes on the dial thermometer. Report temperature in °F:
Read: 50 °F
